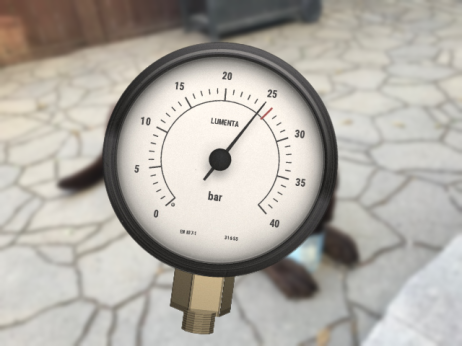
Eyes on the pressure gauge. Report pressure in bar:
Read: 25 bar
